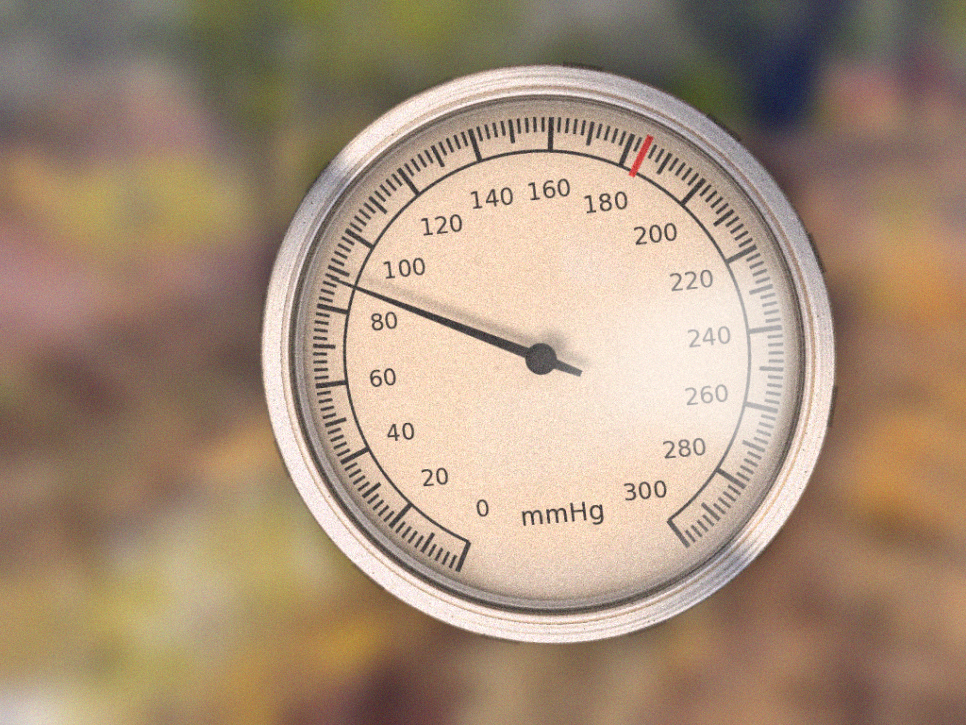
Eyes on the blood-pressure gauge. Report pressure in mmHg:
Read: 88 mmHg
